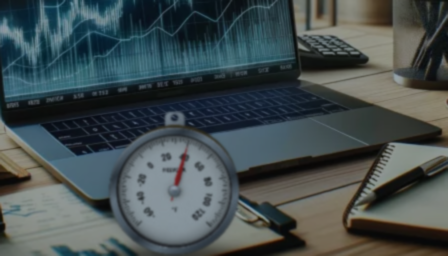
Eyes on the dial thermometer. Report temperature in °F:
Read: 40 °F
